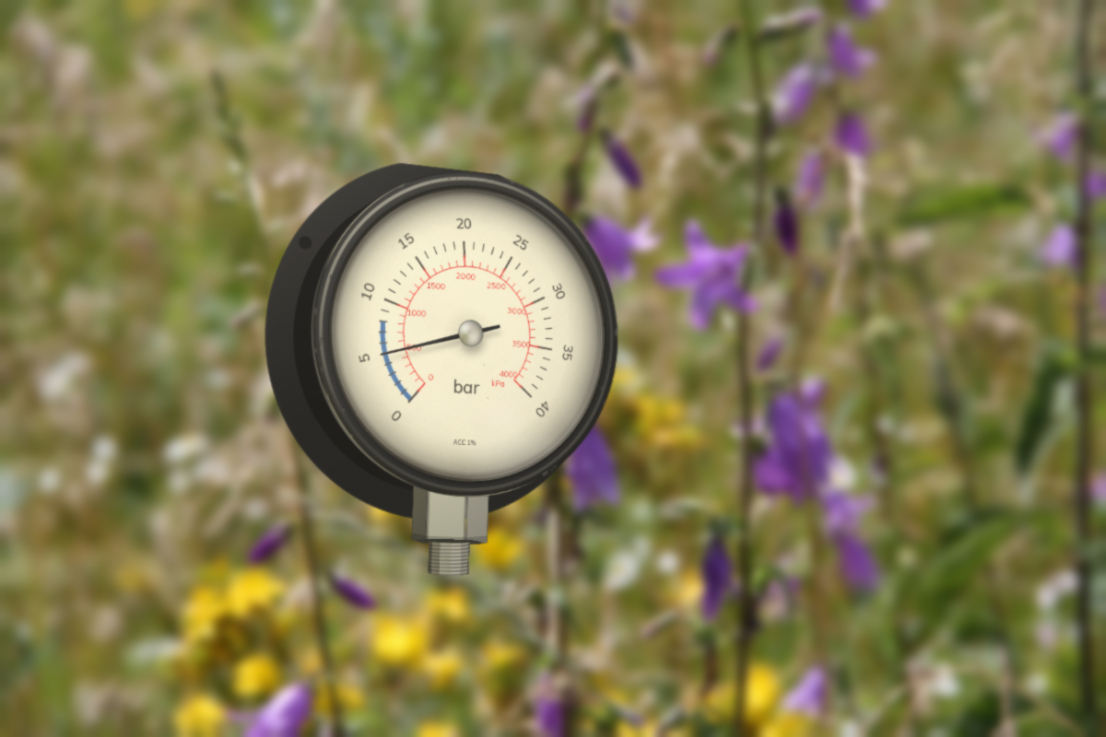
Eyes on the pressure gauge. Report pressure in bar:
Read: 5 bar
